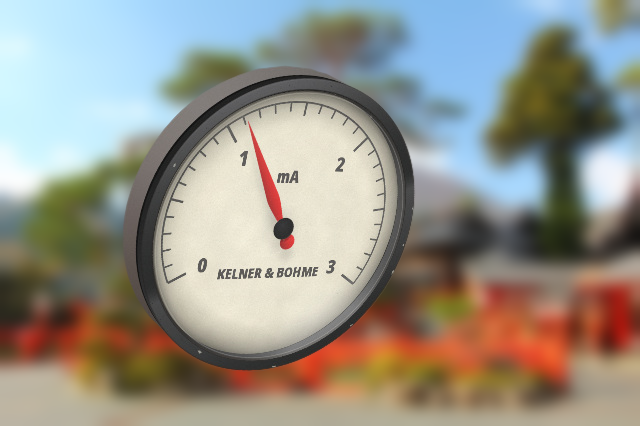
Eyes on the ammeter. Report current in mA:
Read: 1.1 mA
